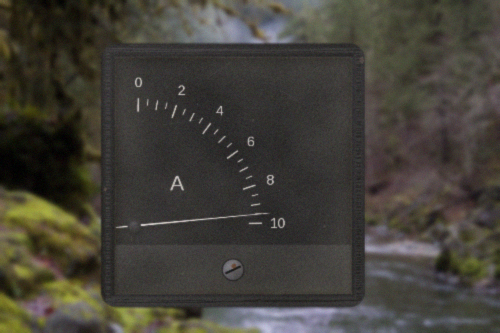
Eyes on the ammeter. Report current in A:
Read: 9.5 A
